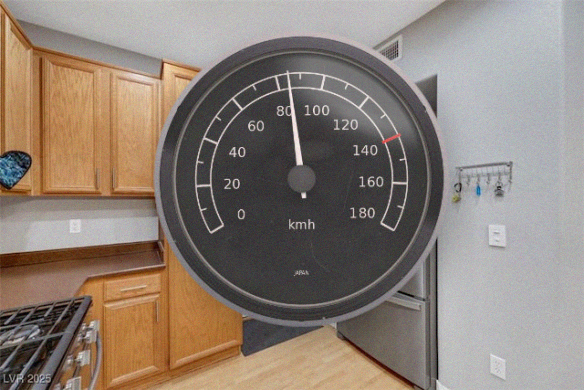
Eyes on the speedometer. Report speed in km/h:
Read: 85 km/h
